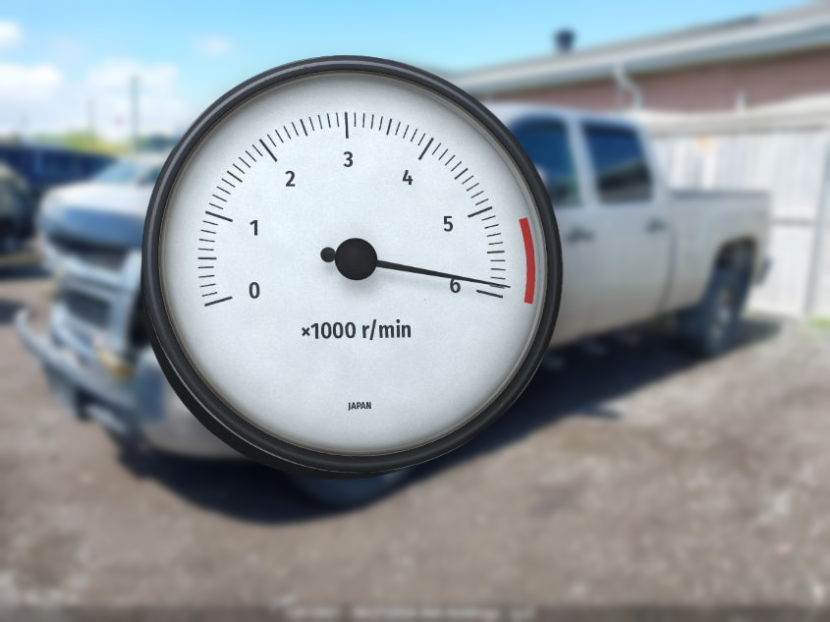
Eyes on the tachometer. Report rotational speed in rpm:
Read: 5900 rpm
